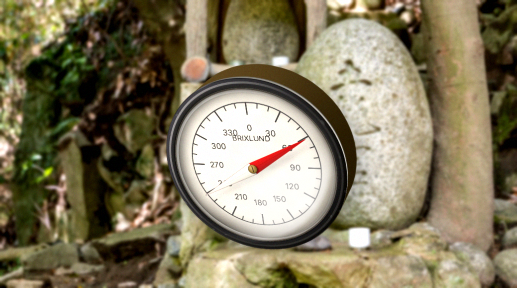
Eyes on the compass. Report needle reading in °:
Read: 60 °
